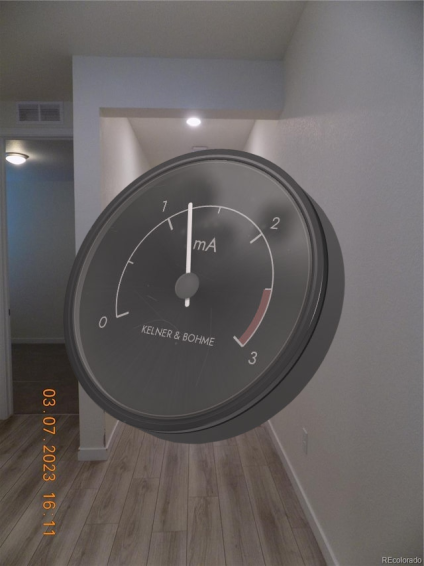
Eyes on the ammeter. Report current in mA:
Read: 1.25 mA
